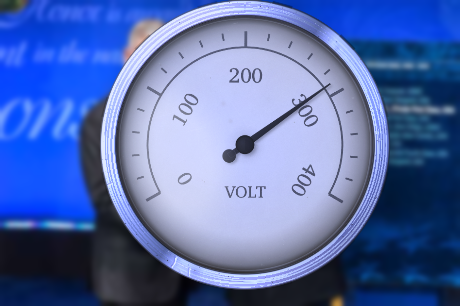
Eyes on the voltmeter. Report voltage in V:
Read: 290 V
